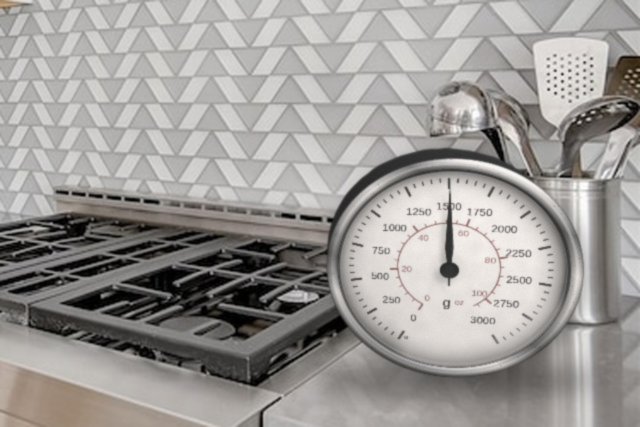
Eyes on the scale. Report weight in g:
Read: 1500 g
